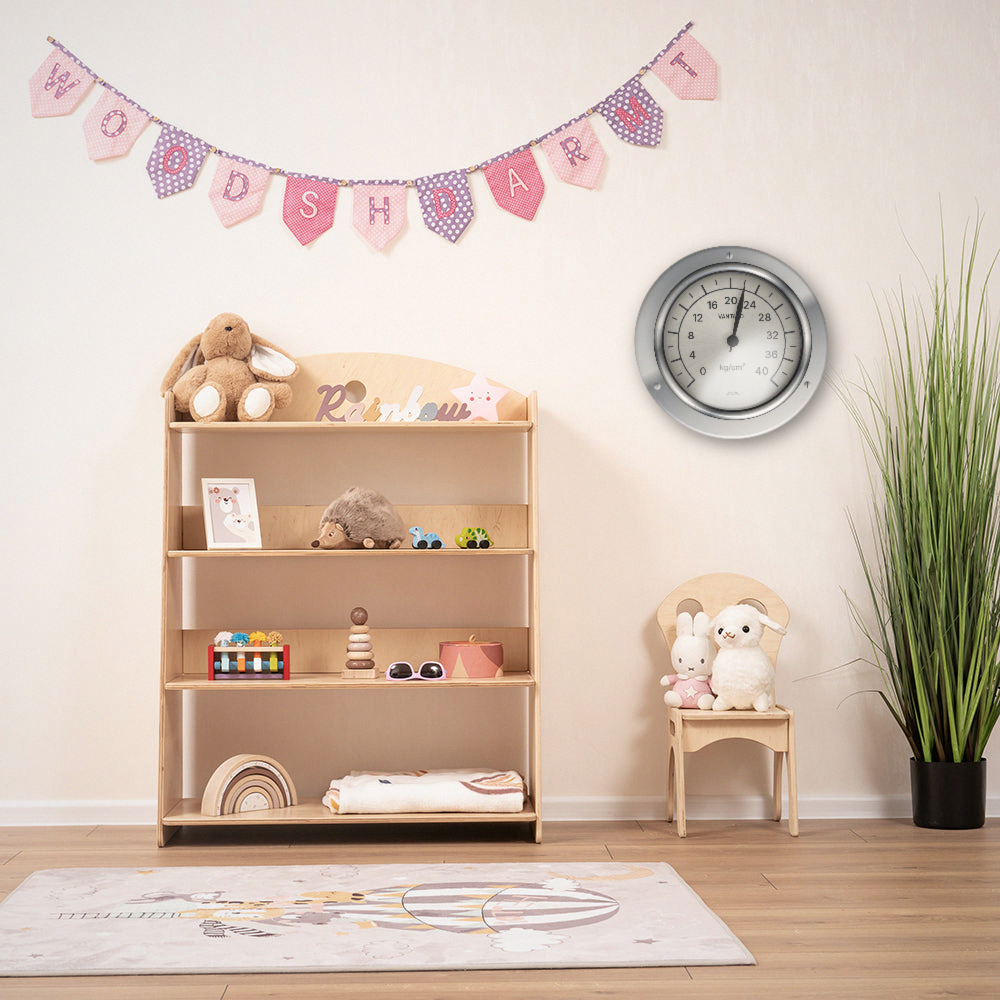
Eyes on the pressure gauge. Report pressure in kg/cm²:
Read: 22 kg/cm²
